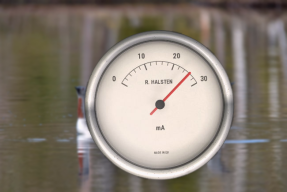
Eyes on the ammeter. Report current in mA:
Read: 26 mA
